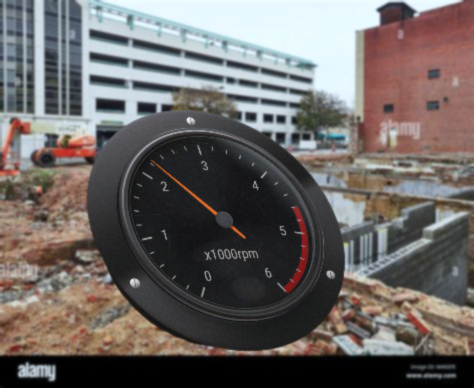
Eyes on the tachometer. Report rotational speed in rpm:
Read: 2200 rpm
